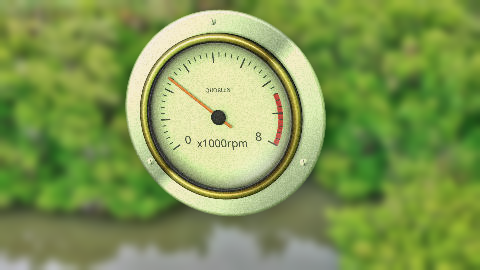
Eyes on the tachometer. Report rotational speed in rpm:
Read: 2400 rpm
